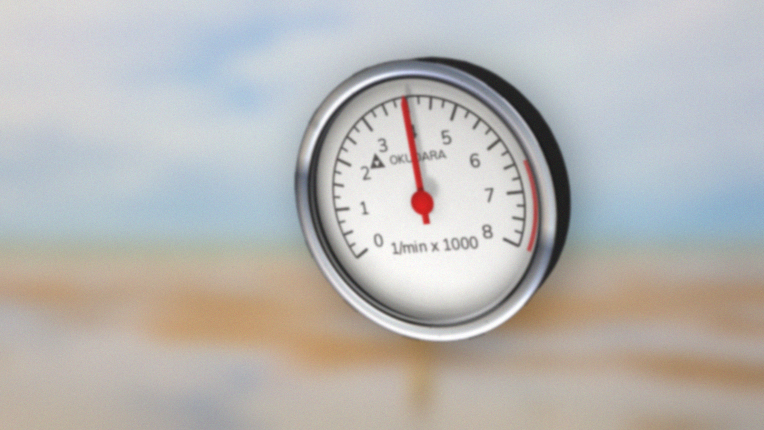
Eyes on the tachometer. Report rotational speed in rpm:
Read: 4000 rpm
